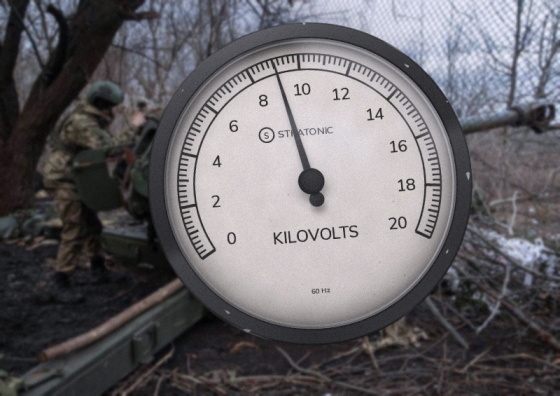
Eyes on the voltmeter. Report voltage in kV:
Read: 9 kV
